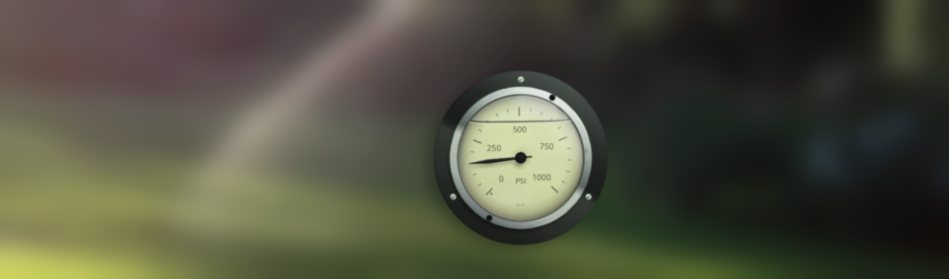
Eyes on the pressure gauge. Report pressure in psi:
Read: 150 psi
